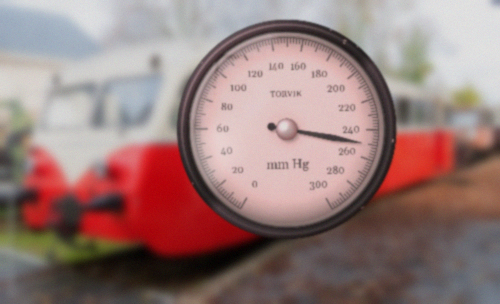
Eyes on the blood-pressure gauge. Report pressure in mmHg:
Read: 250 mmHg
